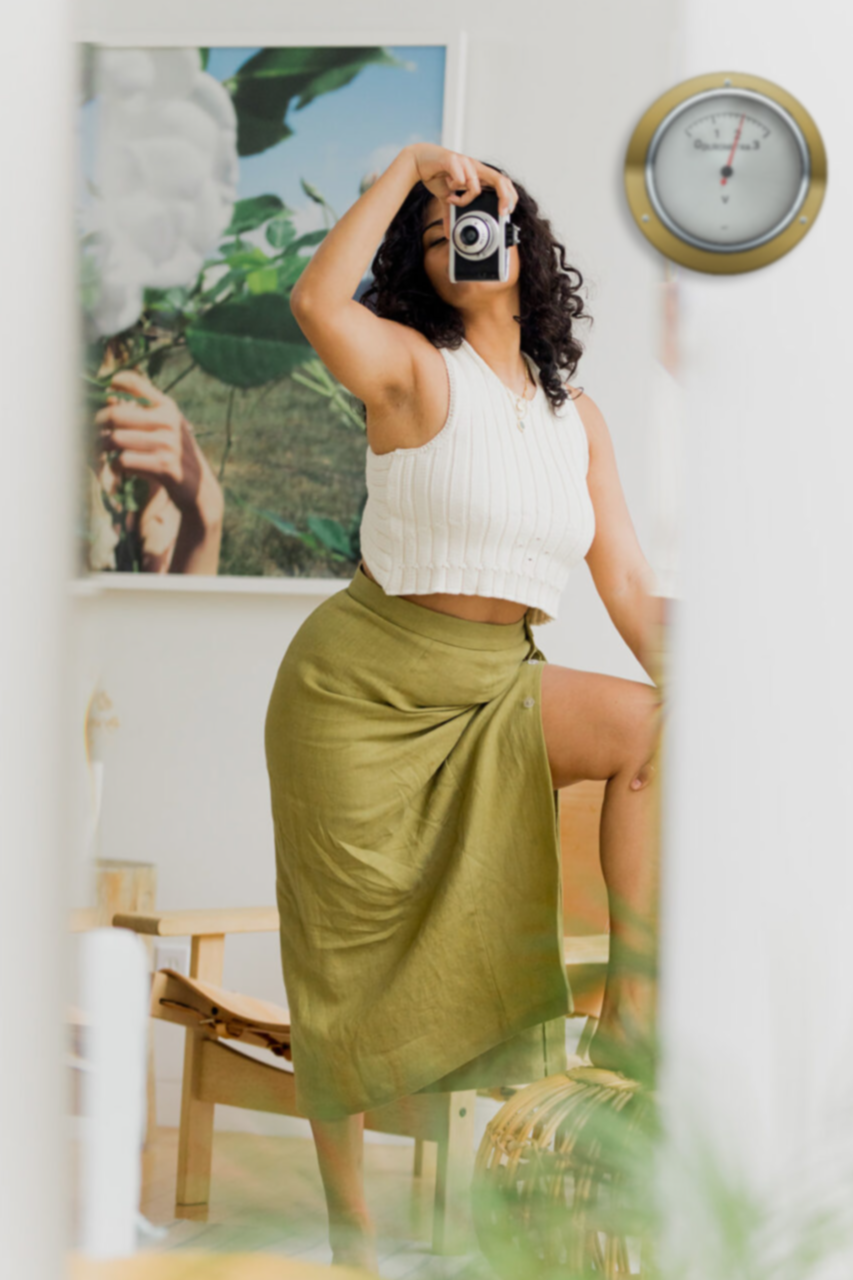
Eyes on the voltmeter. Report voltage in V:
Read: 2 V
